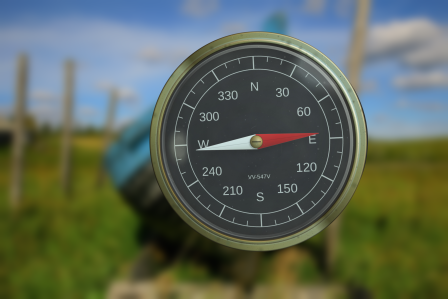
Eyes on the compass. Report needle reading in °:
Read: 85 °
